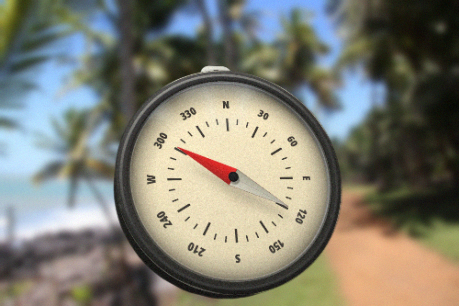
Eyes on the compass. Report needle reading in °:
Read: 300 °
